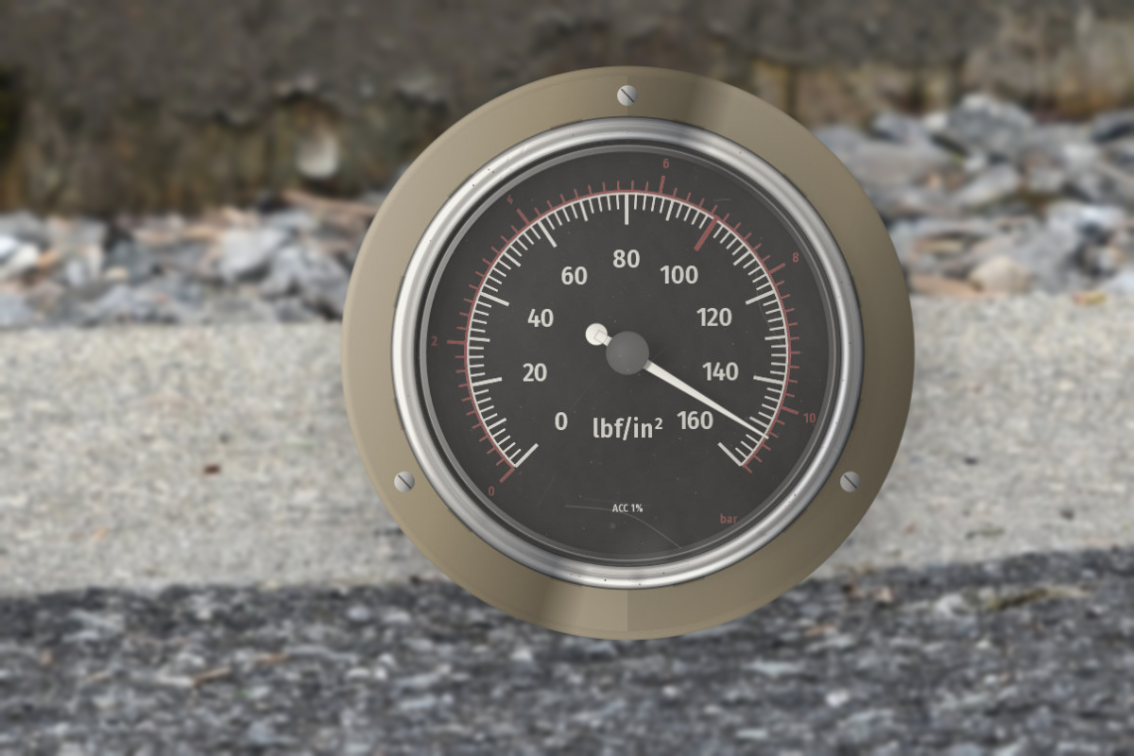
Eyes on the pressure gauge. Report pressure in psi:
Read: 152 psi
